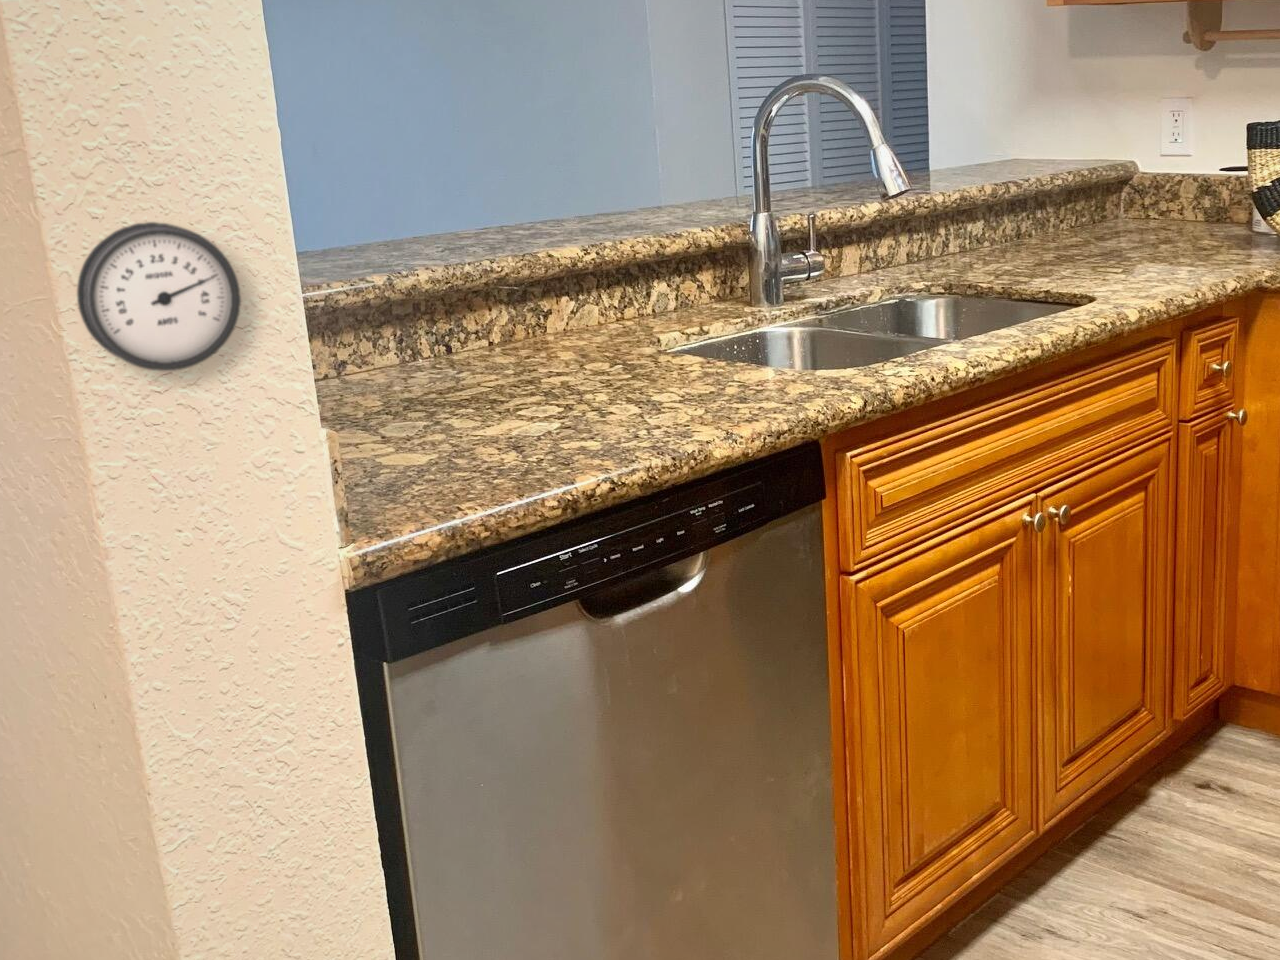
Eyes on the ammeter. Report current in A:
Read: 4 A
